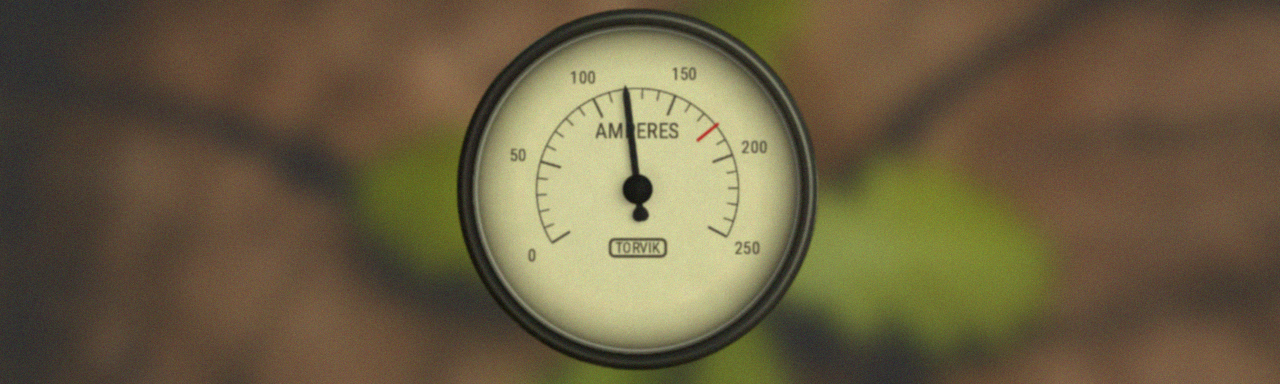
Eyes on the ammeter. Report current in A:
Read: 120 A
